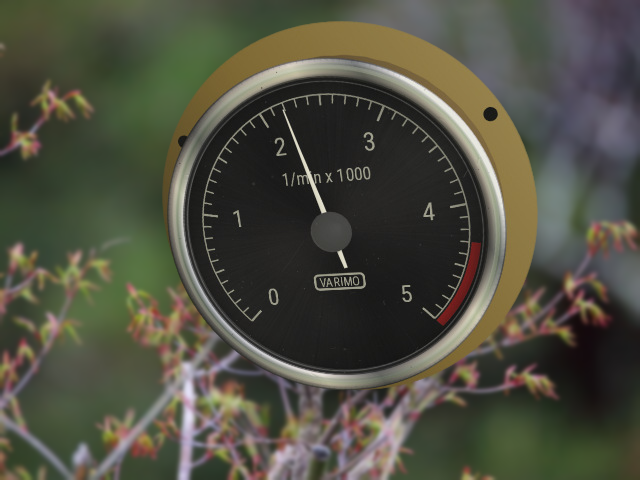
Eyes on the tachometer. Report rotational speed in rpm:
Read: 2200 rpm
